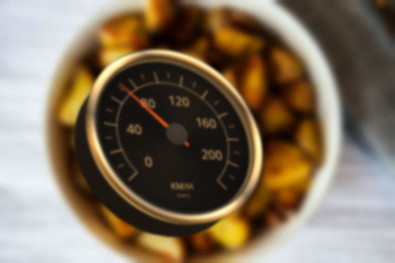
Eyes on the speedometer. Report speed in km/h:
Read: 70 km/h
